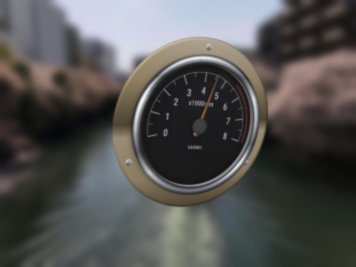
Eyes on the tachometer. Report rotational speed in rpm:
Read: 4500 rpm
